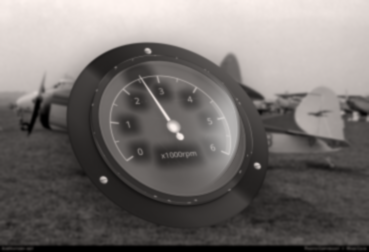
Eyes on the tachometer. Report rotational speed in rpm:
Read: 2500 rpm
